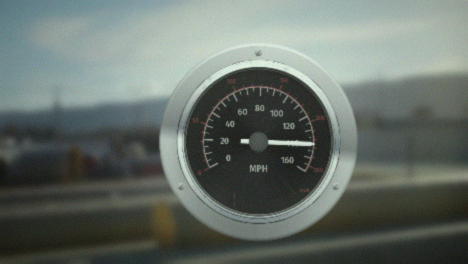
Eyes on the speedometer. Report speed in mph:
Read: 140 mph
